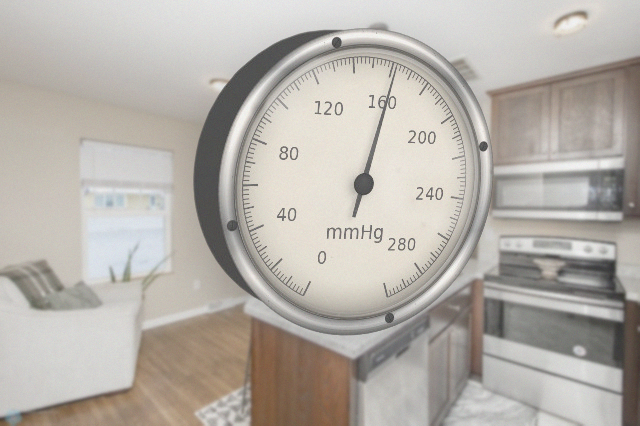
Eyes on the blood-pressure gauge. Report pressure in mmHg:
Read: 160 mmHg
